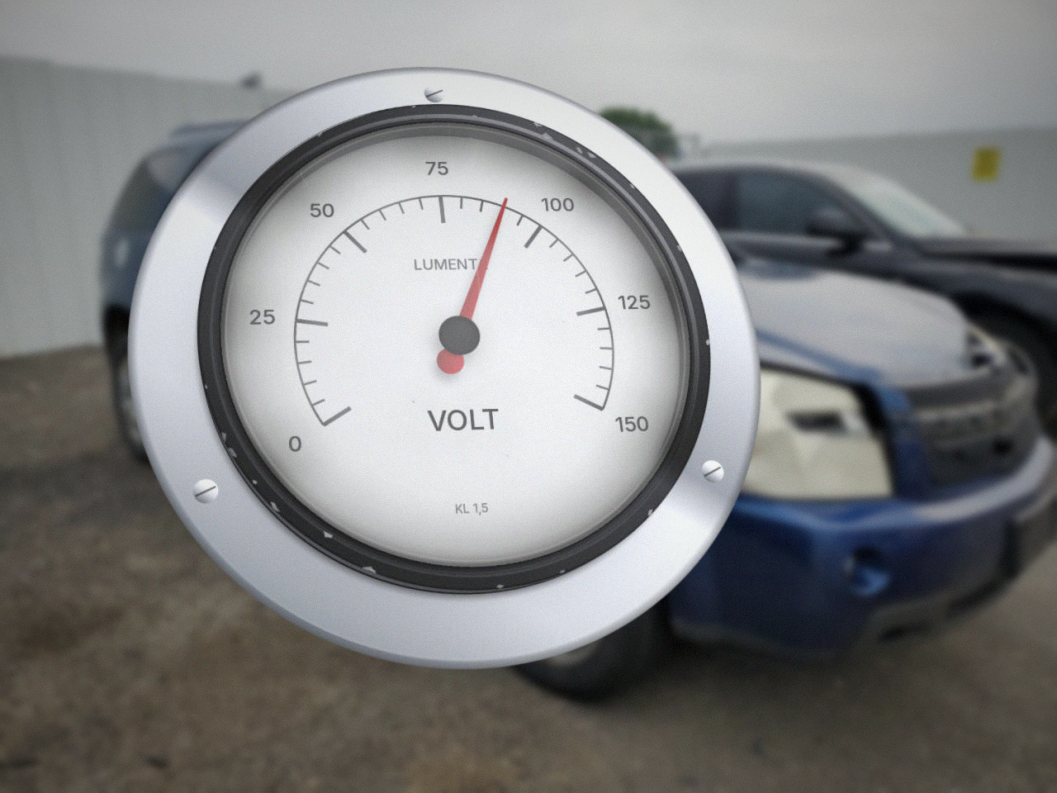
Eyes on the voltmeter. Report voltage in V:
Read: 90 V
